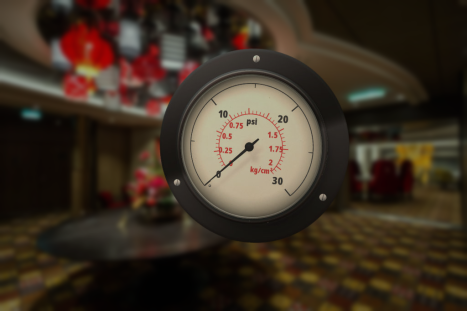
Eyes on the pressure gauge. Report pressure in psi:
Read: 0 psi
